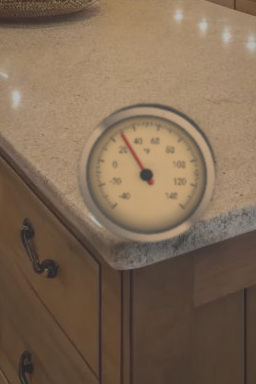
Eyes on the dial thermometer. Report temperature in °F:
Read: 30 °F
